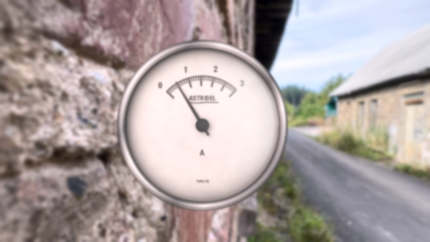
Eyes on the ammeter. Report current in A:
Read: 0.5 A
